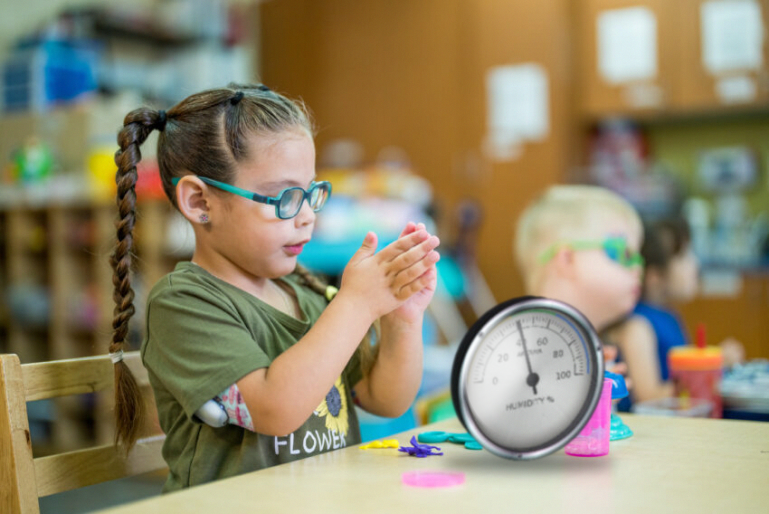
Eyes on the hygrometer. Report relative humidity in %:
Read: 40 %
